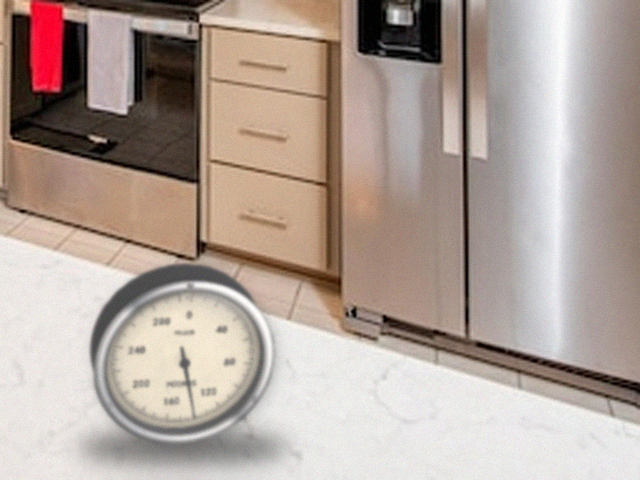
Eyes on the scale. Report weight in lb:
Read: 140 lb
